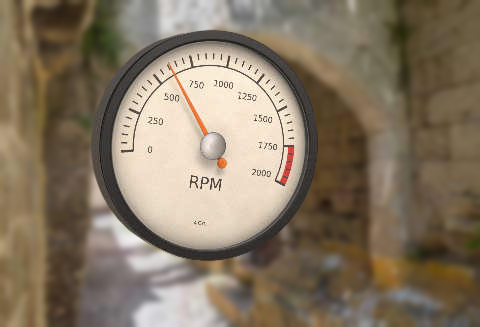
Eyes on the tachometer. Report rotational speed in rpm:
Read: 600 rpm
